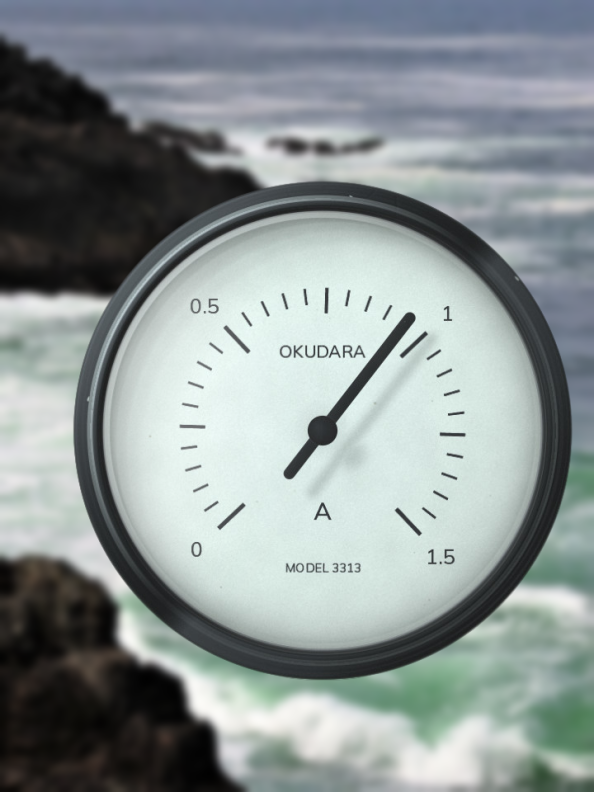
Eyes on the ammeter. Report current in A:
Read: 0.95 A
